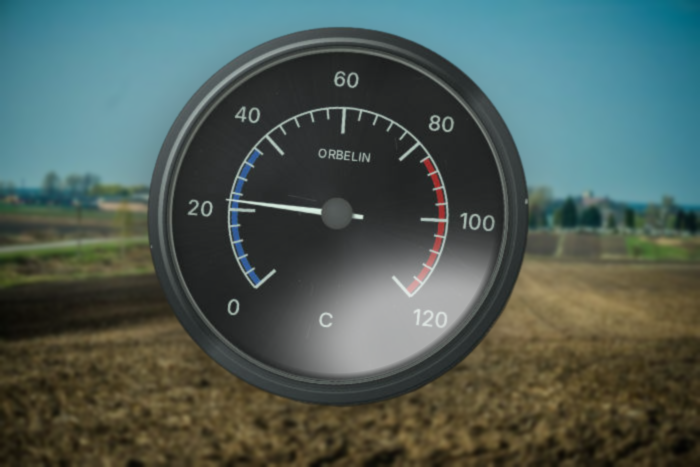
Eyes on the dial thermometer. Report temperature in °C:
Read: 22 °C
